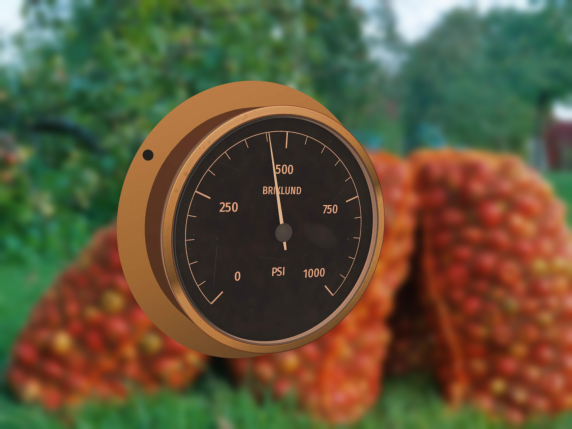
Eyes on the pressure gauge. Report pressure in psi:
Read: 450 psi
